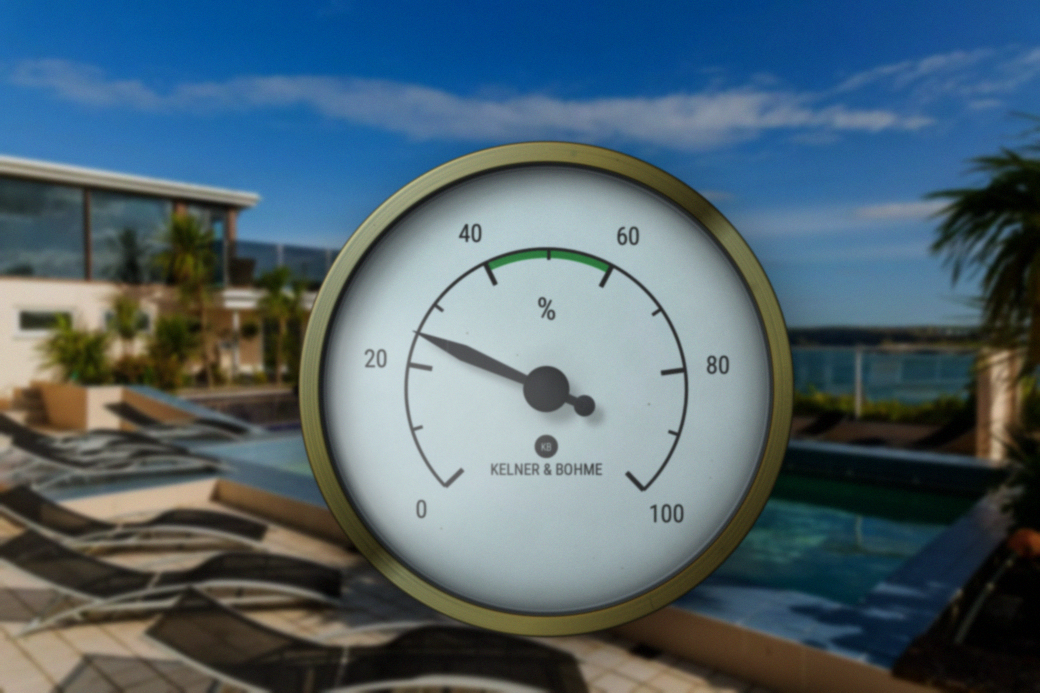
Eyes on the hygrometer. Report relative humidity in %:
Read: 25 %
